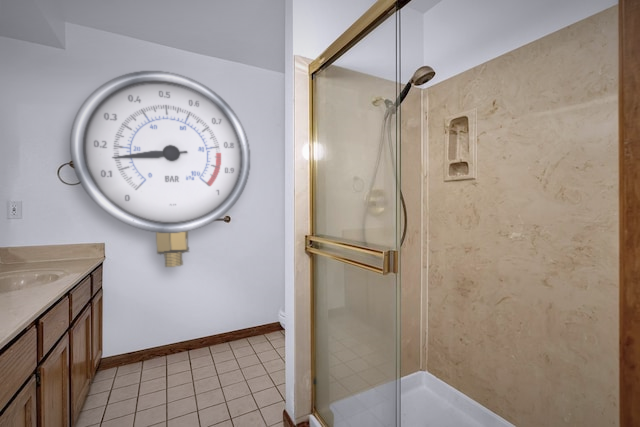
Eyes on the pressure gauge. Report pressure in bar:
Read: 0.15 bar
